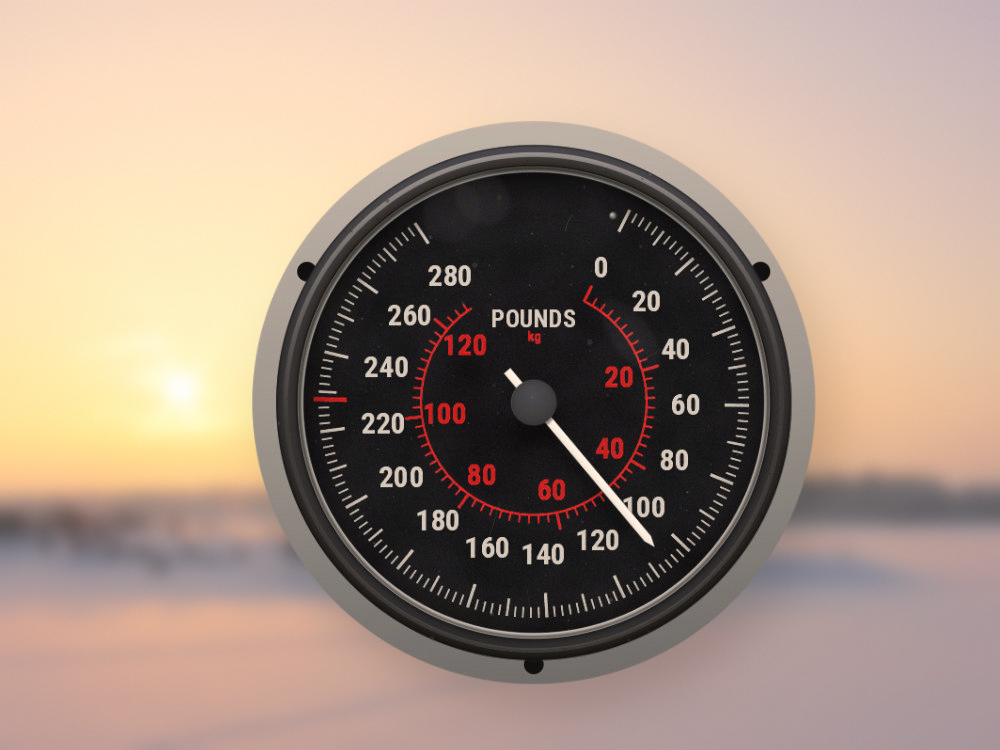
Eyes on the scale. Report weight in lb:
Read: 106 lb
